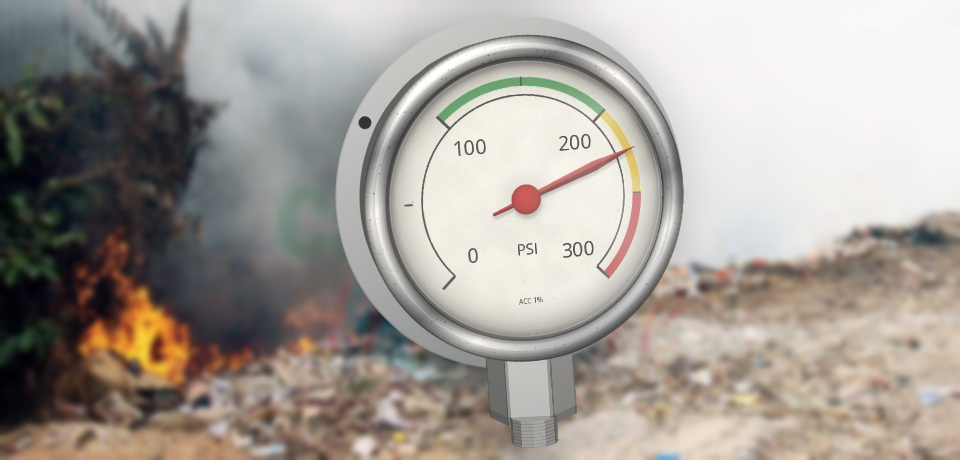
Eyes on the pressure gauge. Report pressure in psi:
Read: 225 psi
